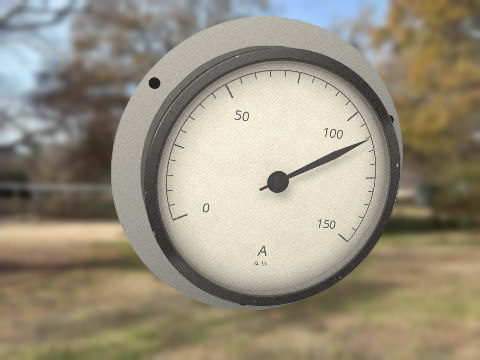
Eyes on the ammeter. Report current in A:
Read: 110 A
